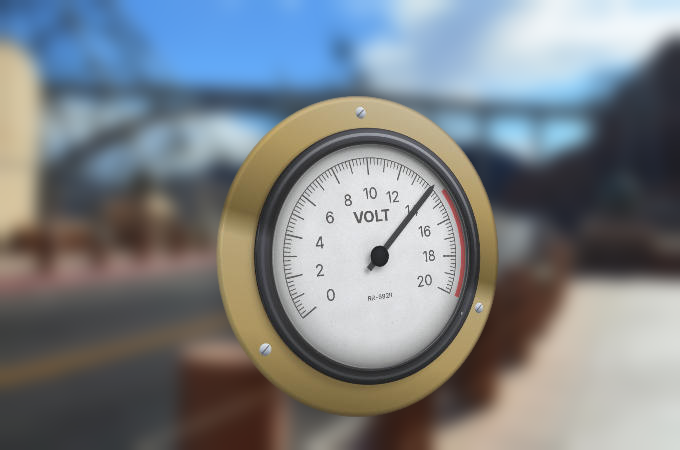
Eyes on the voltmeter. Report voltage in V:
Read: 14 V
